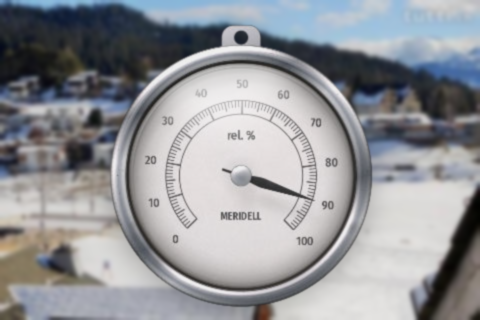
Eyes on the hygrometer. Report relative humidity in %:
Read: 90 %
